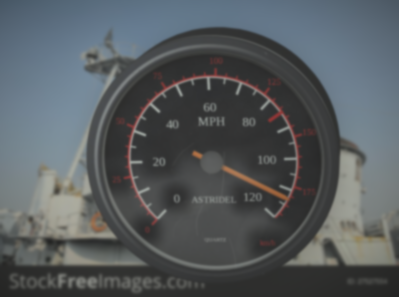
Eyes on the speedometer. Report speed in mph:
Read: 112.5 mph
